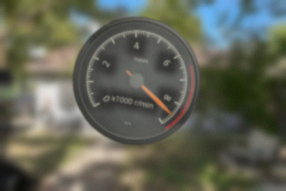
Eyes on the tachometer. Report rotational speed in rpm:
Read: 8500 rpm
